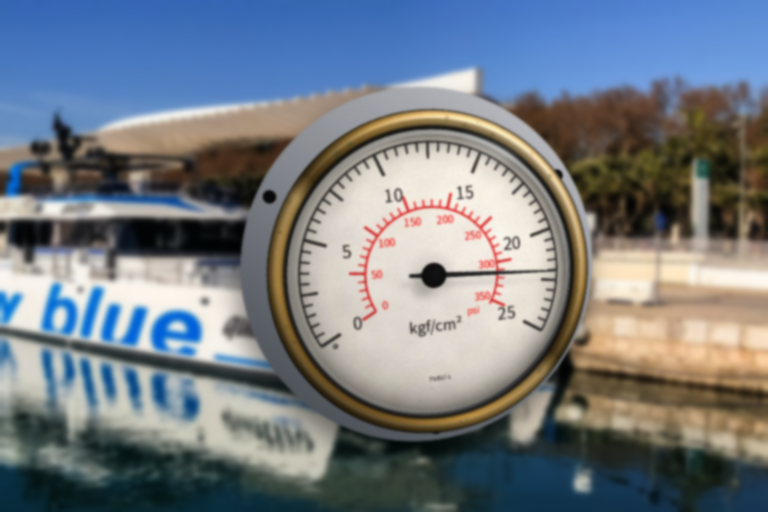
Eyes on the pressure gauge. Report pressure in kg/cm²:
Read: 22 kg/cm²
